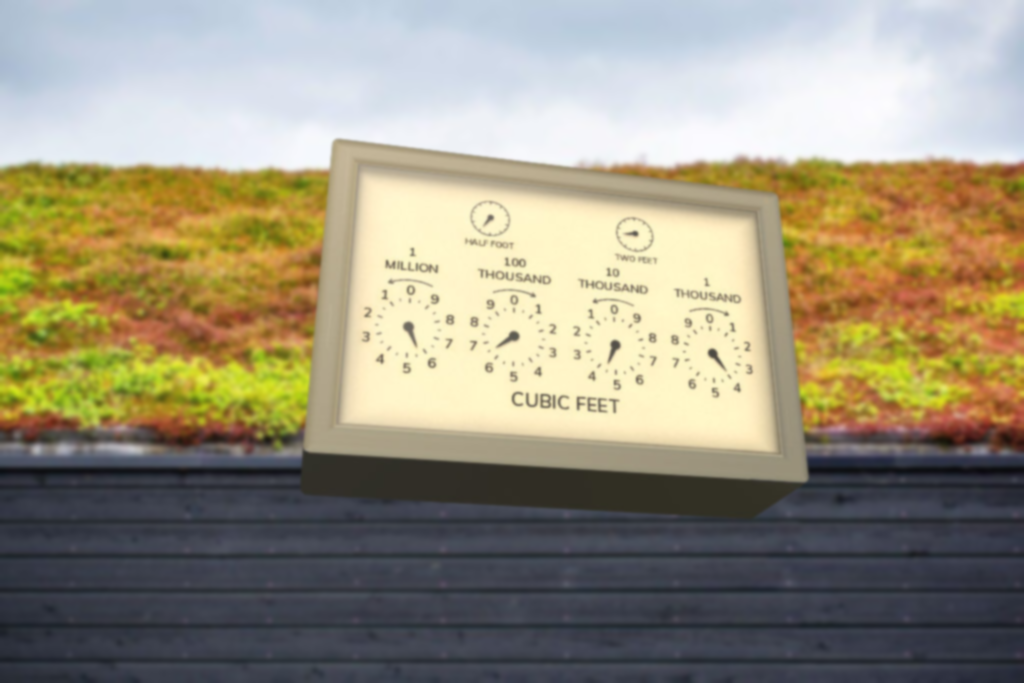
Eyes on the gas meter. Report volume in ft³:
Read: 564400 ft³
